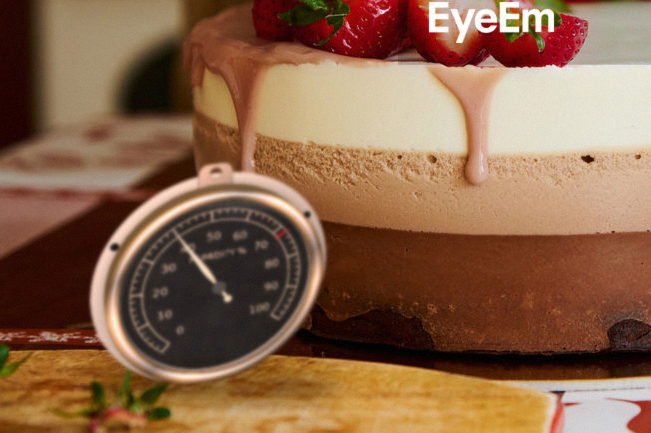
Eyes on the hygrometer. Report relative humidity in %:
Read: 40 %
